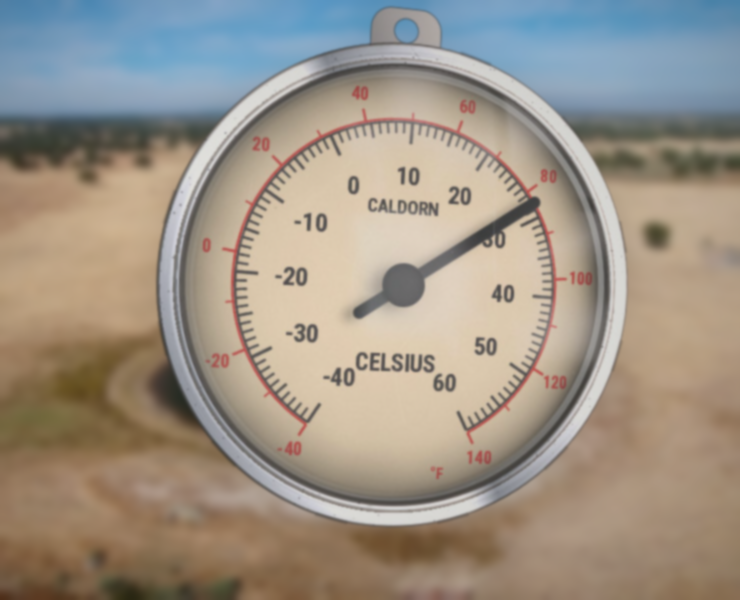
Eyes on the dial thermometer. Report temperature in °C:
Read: 28 °C
